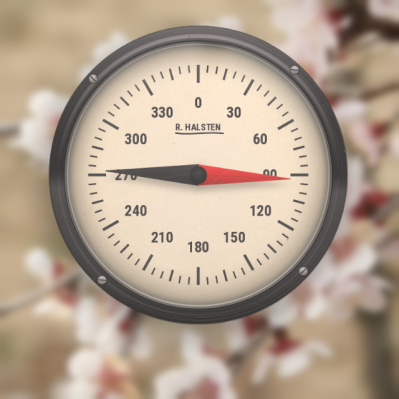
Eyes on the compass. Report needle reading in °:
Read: 92.5 °
